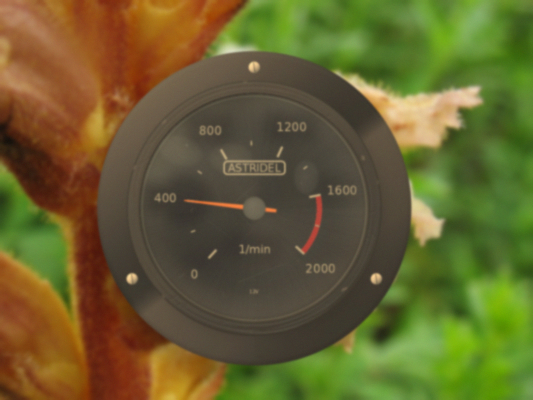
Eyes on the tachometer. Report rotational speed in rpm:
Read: 400 rpm
